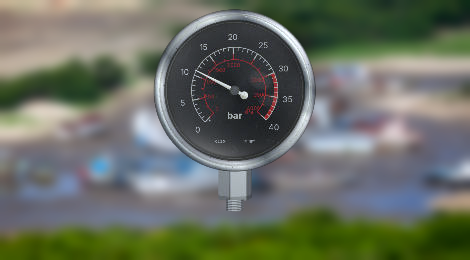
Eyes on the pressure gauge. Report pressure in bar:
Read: 11 bar
